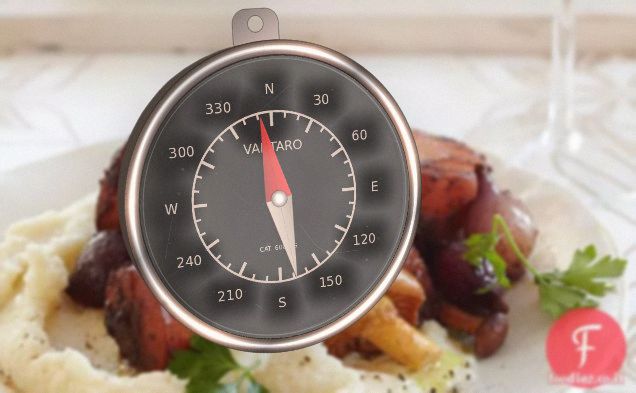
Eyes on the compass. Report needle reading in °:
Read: 350 °
